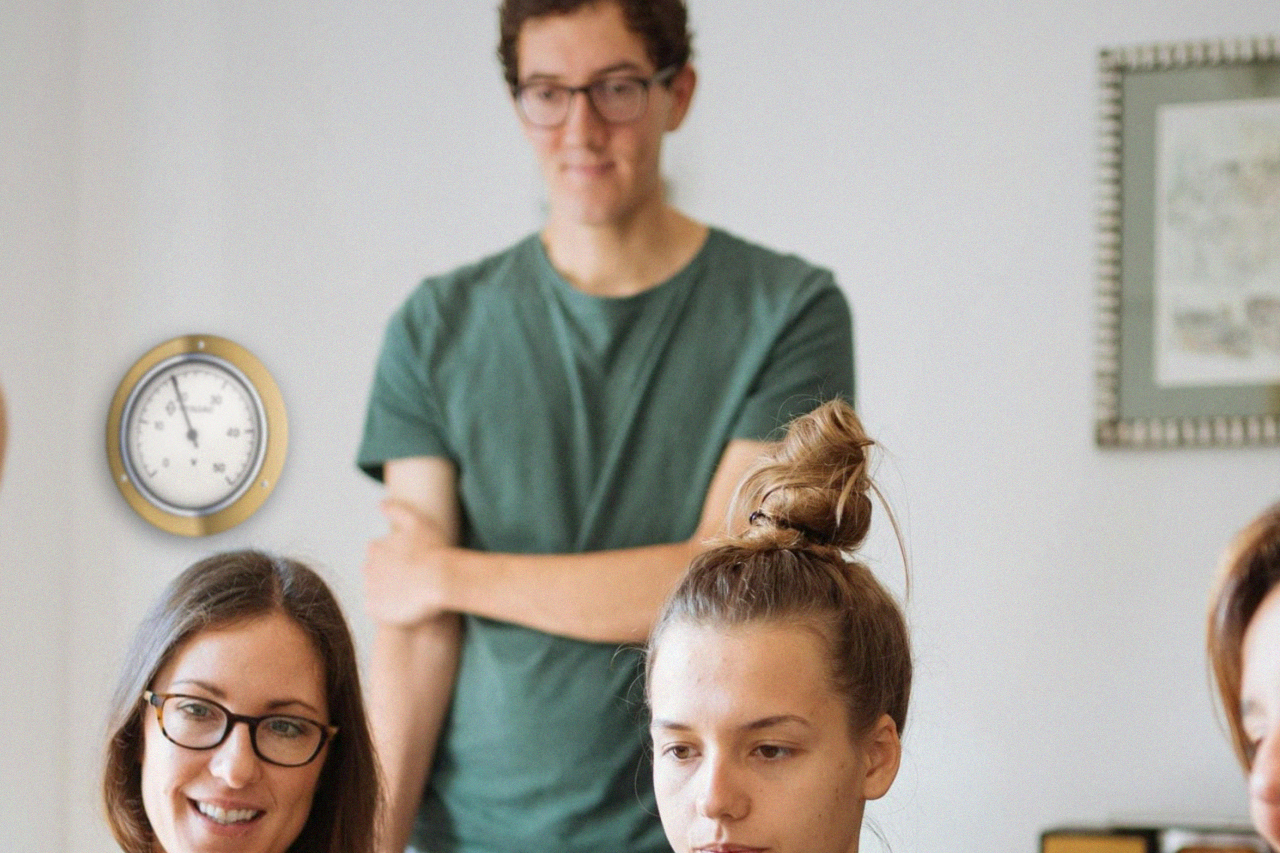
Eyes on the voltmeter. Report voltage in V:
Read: 20 V
